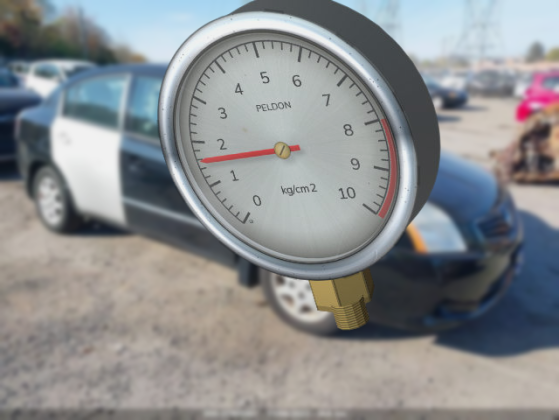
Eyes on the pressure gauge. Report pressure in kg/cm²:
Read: 1.6 kg/cm²
